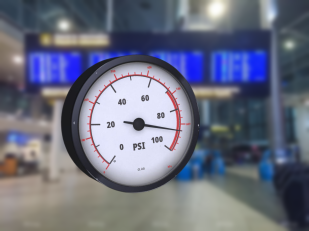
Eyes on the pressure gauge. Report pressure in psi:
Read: 90 psi
